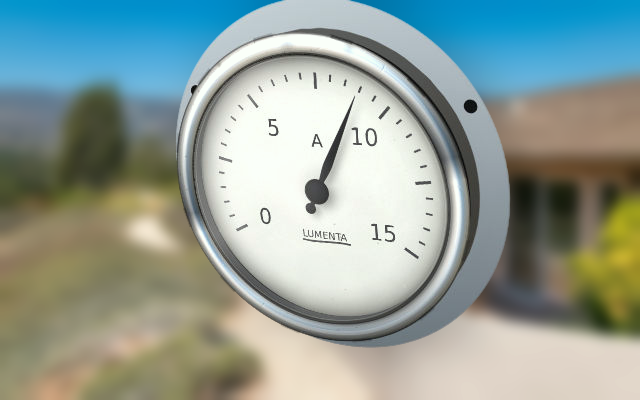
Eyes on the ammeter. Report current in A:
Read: 9 A
